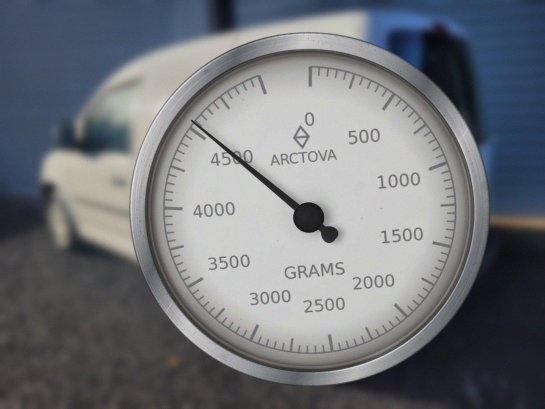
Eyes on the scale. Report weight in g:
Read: 4550 g
